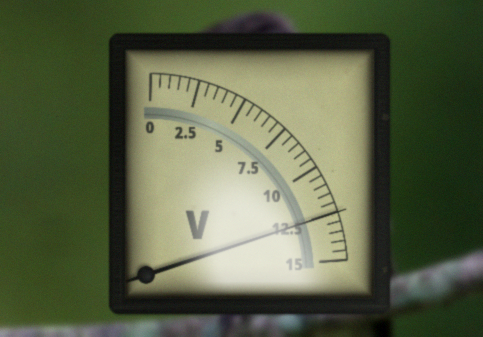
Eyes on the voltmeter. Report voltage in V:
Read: 12.5 V
